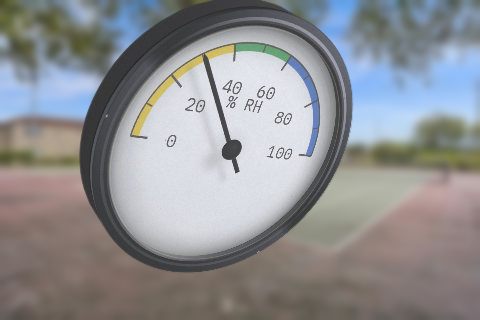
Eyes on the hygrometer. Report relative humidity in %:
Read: 30 %
